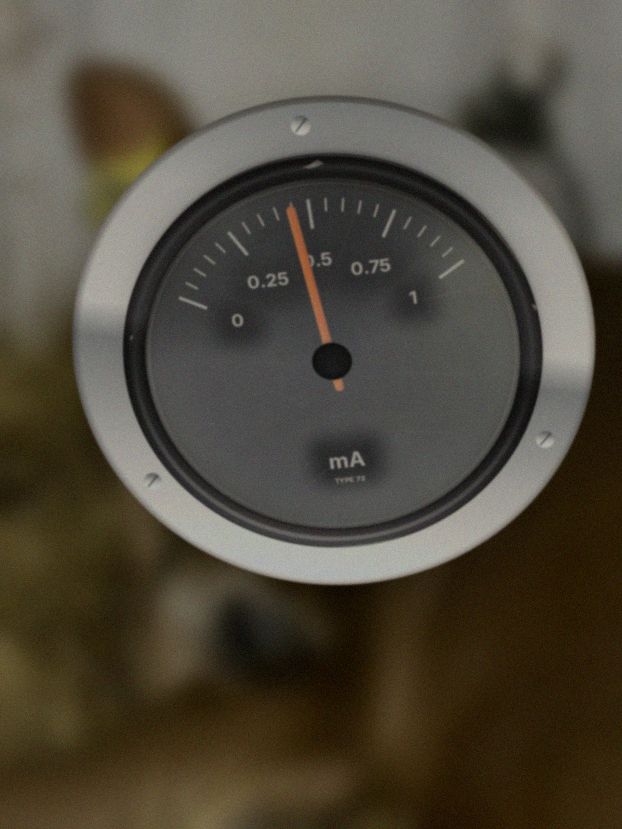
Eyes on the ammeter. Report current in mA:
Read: 0.45 mA
